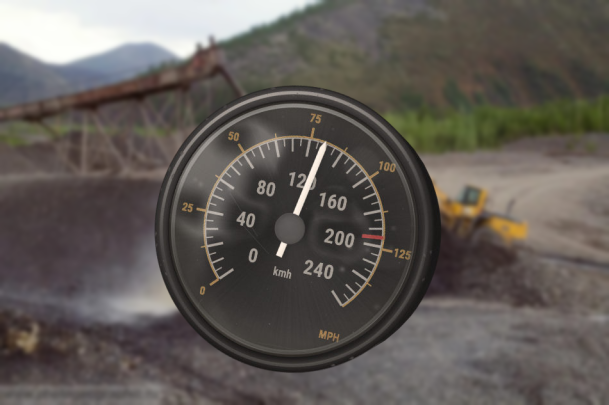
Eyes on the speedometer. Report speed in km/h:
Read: 130 km/h
